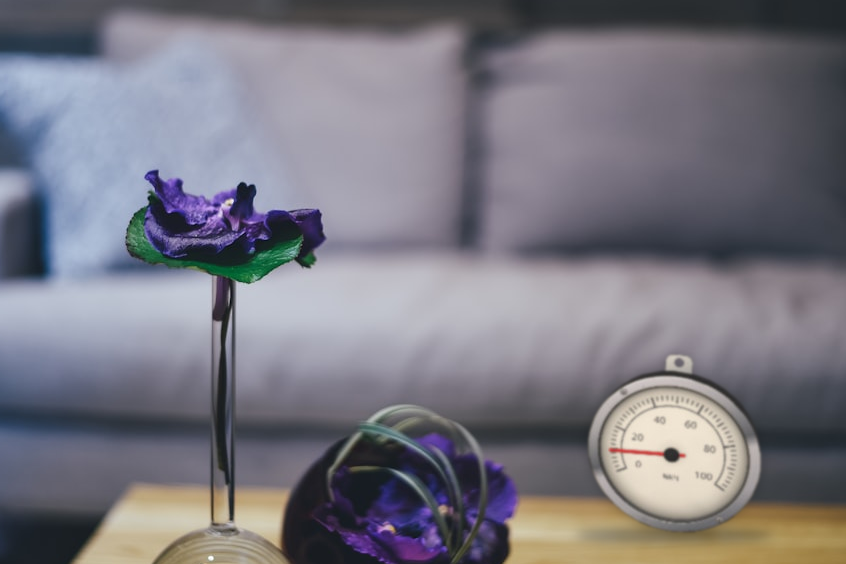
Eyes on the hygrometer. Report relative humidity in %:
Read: 10 %
